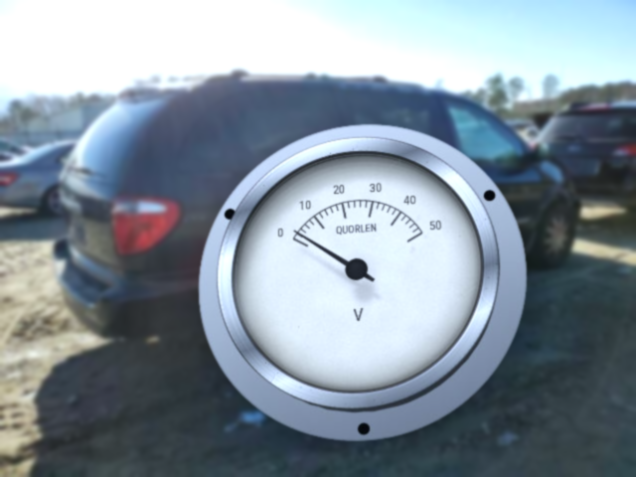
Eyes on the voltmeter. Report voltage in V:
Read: 2 V
